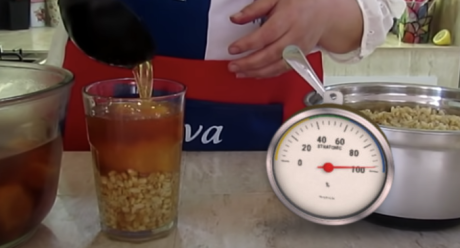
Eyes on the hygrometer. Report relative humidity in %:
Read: 96 %
